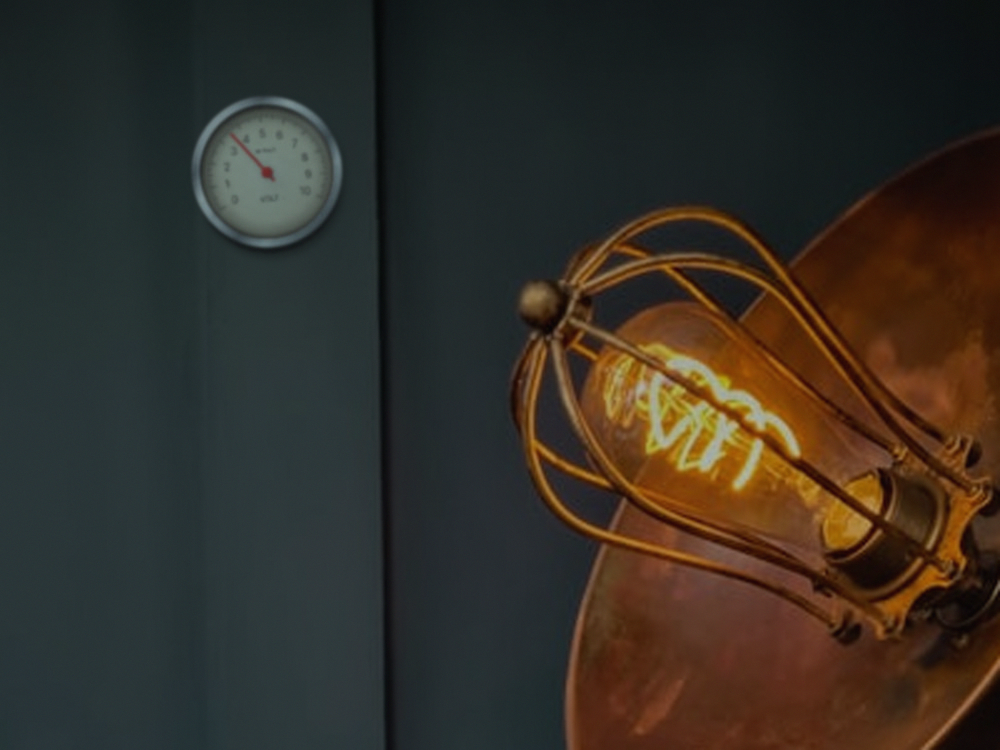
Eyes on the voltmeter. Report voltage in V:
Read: 3.5 V
